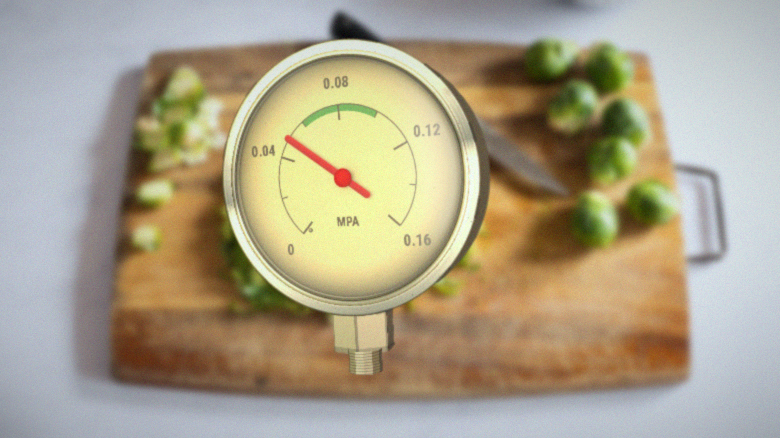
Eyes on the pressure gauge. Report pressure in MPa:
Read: 0.05 MPa
